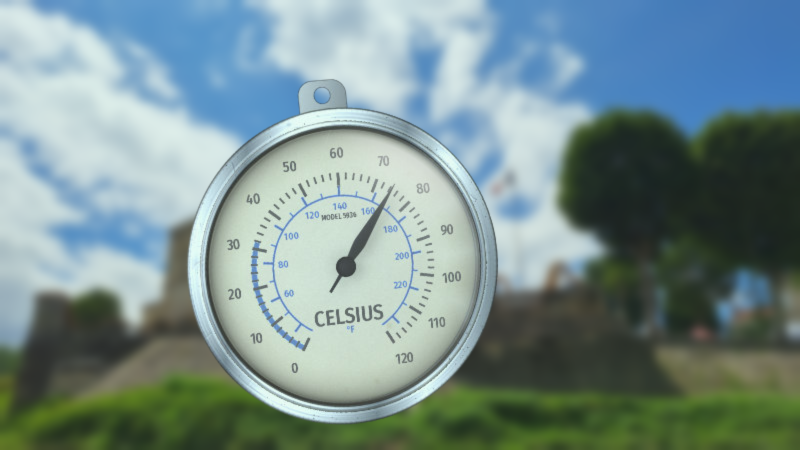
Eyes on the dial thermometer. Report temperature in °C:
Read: 74 °C
